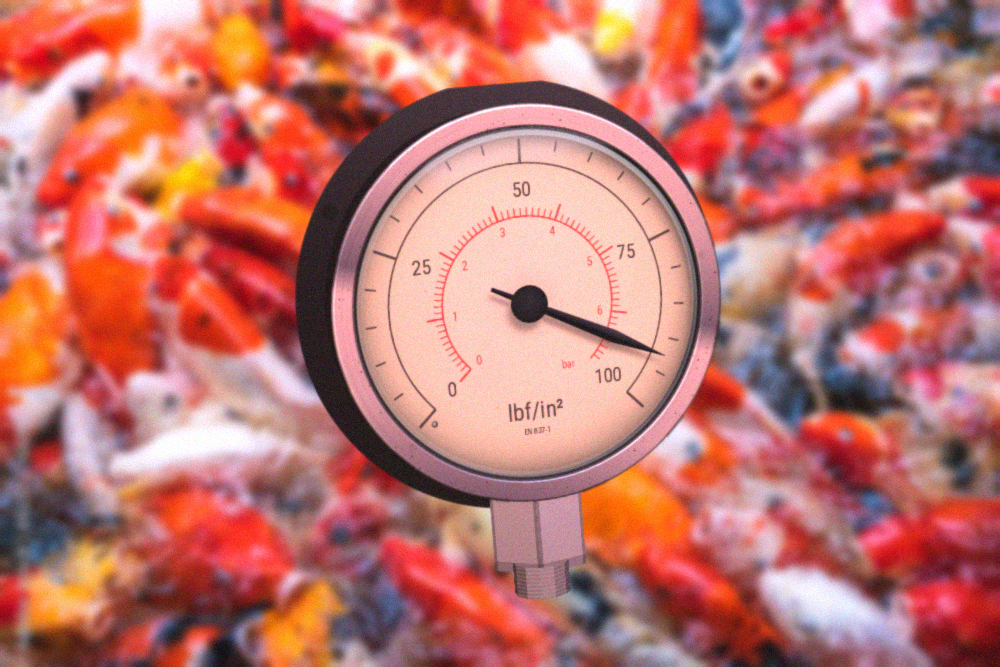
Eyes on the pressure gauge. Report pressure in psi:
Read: 92.5 psi
